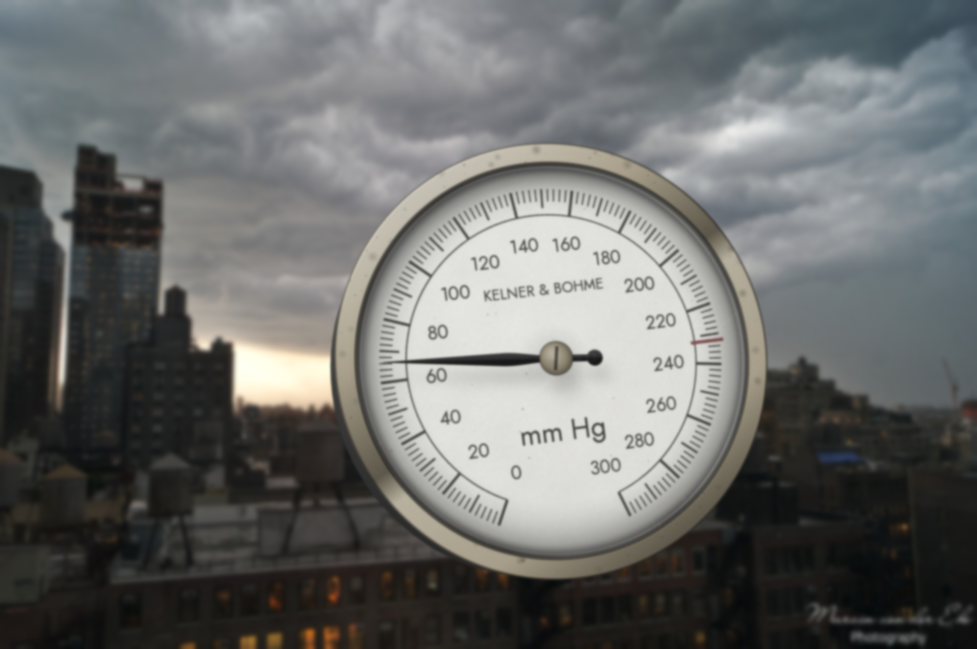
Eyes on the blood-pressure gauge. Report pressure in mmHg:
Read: 66 mmHg
